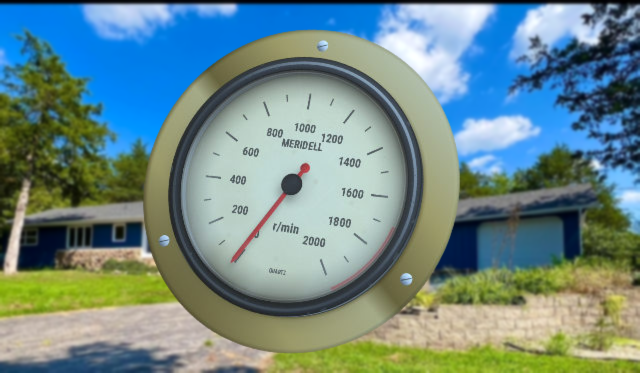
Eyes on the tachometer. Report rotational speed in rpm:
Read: 0 rpm
